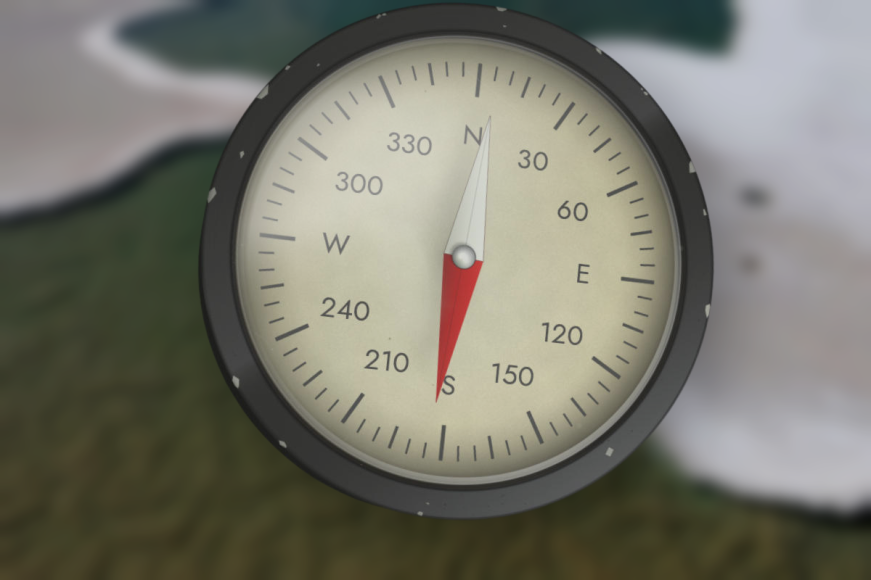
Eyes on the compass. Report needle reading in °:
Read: 185 °
